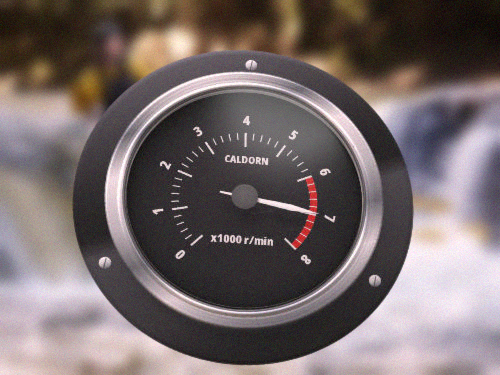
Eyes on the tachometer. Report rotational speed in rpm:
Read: 7000 rpm
